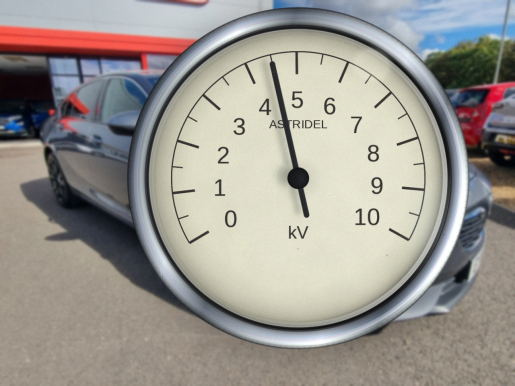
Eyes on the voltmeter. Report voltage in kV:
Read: 4.5 kV
